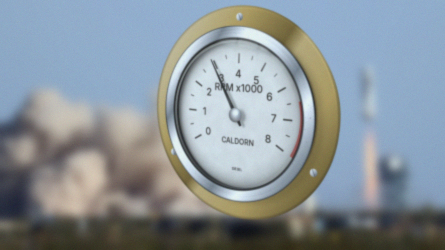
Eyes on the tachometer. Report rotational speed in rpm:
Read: 3000 rpm
